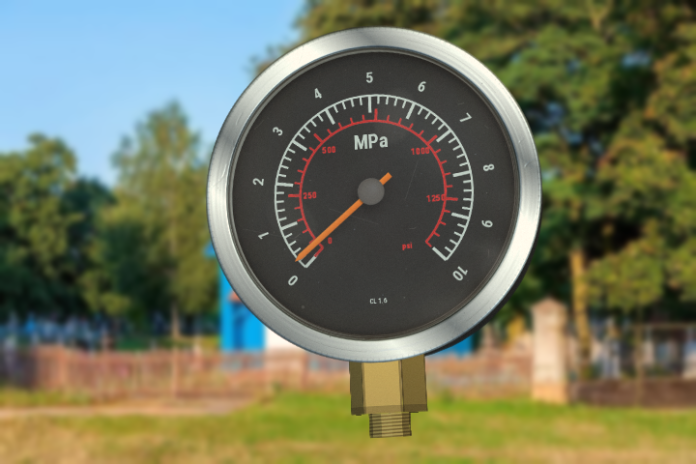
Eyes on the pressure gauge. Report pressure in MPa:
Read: 0.2 MPa
